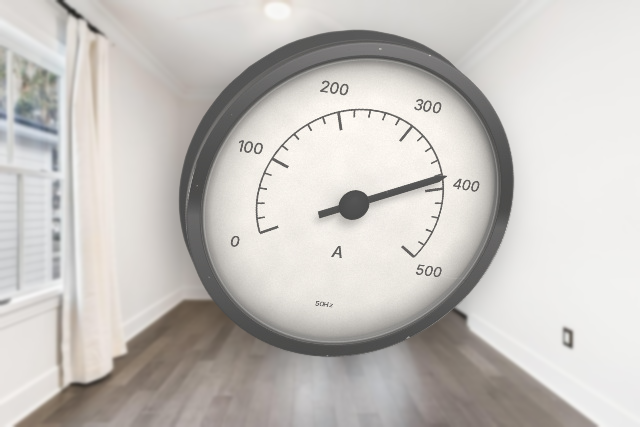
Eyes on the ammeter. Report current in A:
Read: 380 A
